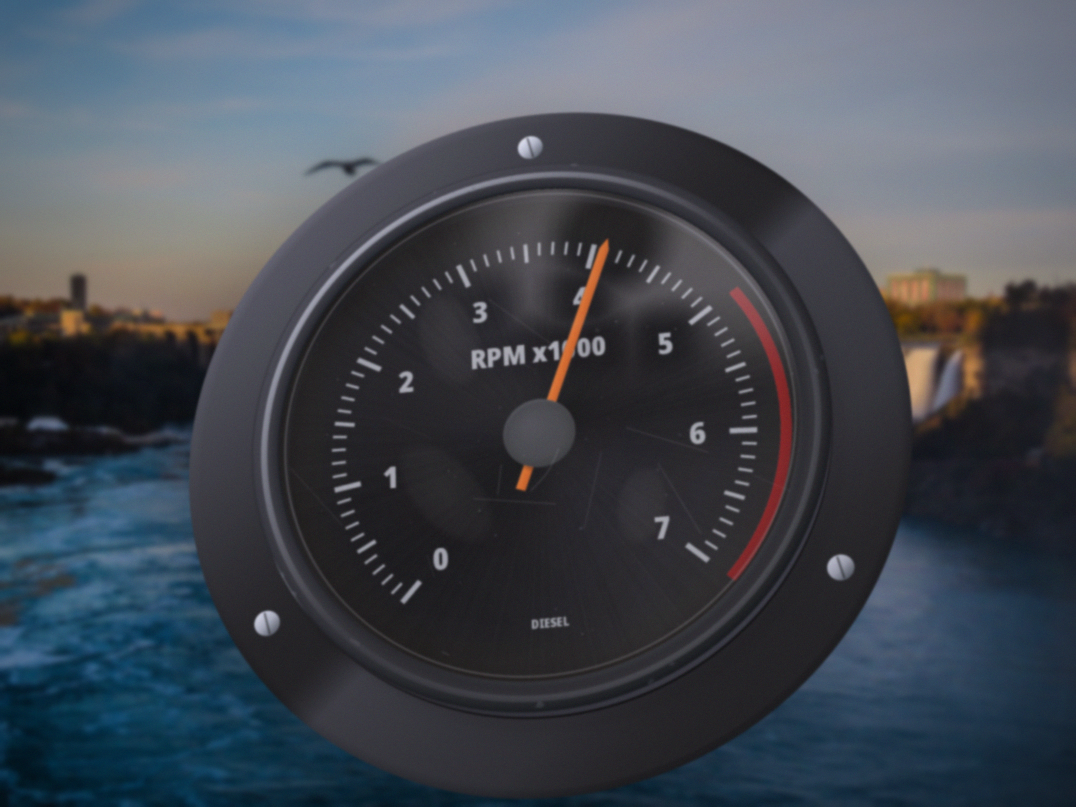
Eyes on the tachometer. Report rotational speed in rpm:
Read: 4100 rpm
